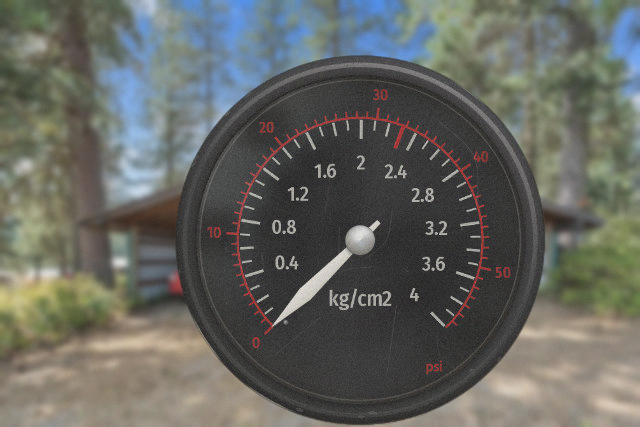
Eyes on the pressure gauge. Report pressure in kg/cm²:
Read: 0 kg/cm²
